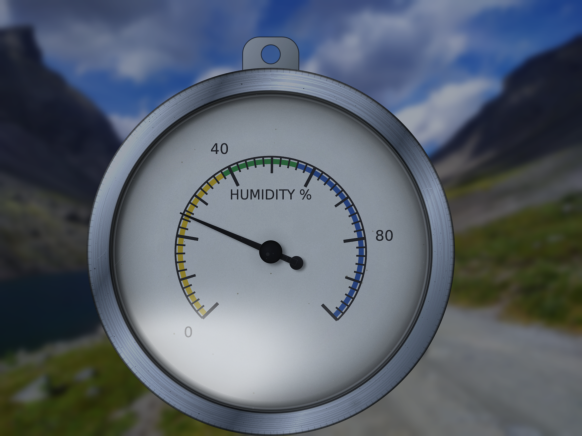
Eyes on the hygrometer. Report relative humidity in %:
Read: 25 %
